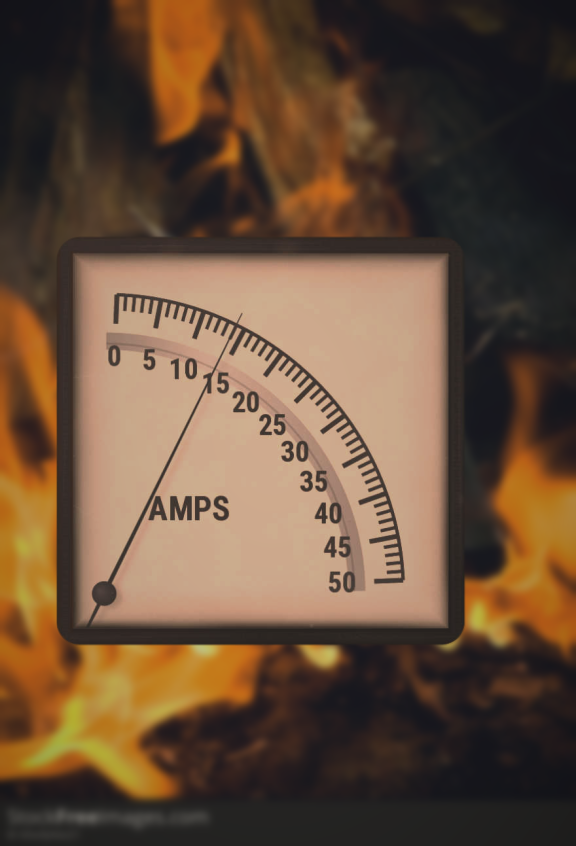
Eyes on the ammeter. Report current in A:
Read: 14 A
